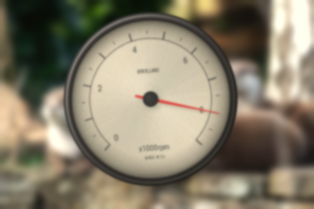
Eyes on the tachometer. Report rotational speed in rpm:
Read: 8000 rpm
